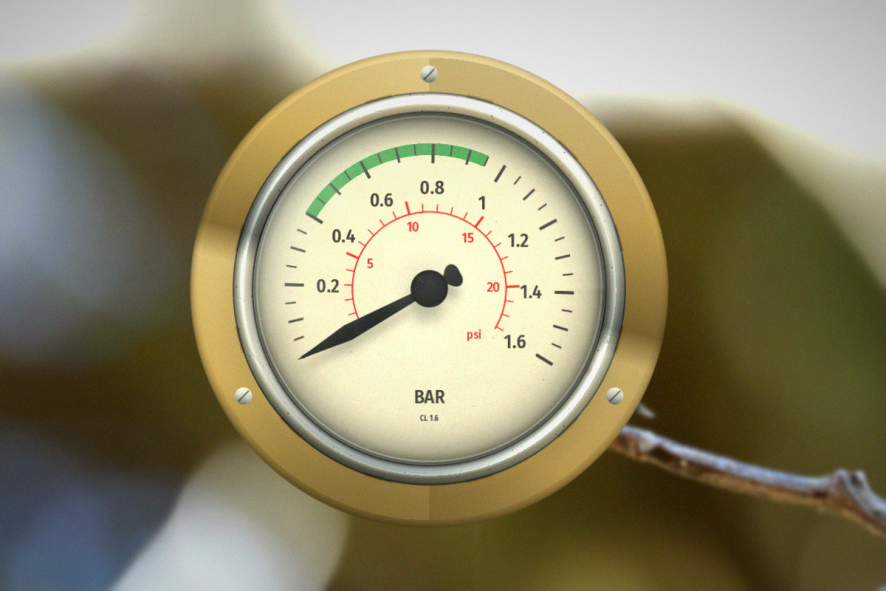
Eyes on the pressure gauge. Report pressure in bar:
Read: 0 bar
